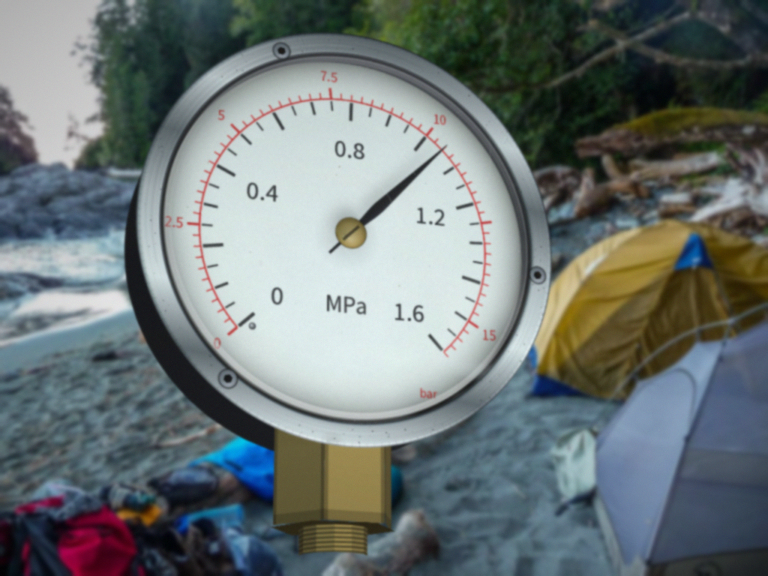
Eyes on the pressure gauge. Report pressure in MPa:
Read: 1.05 MPa
